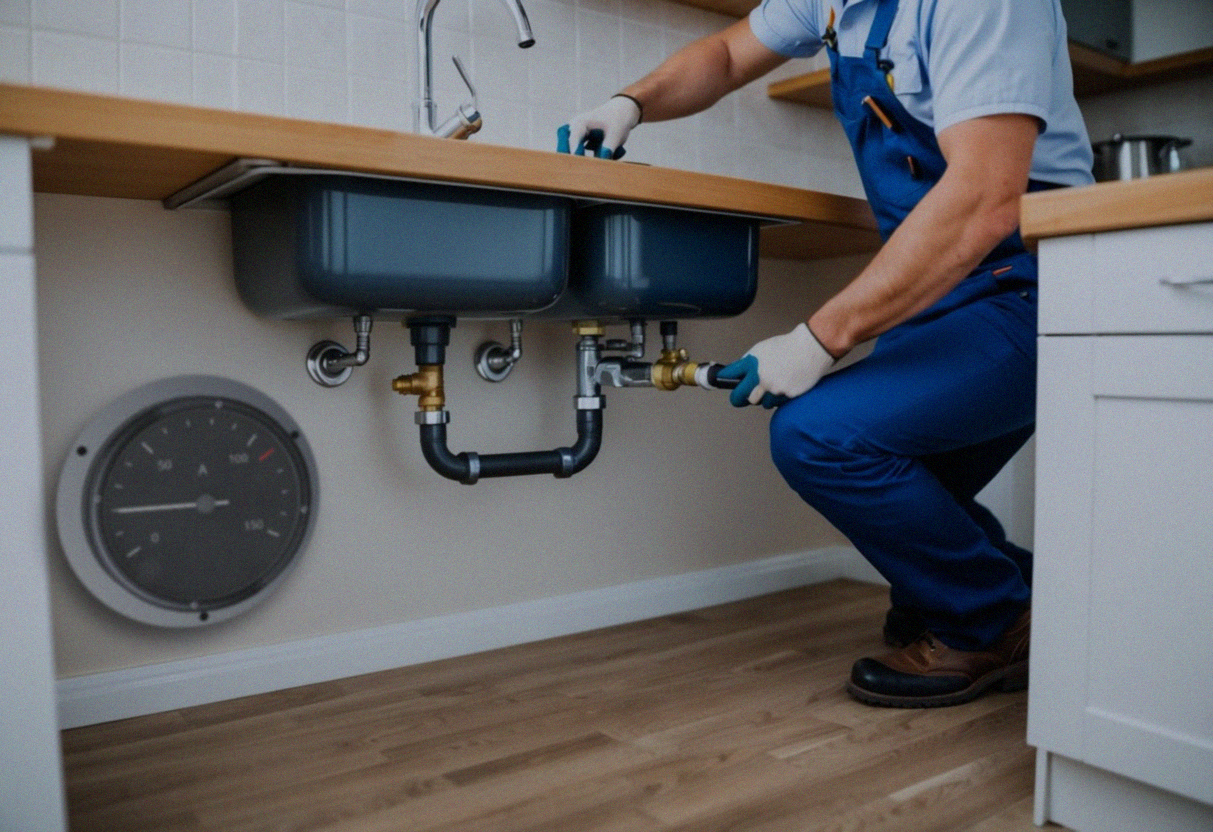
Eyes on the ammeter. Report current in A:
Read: 20 A
